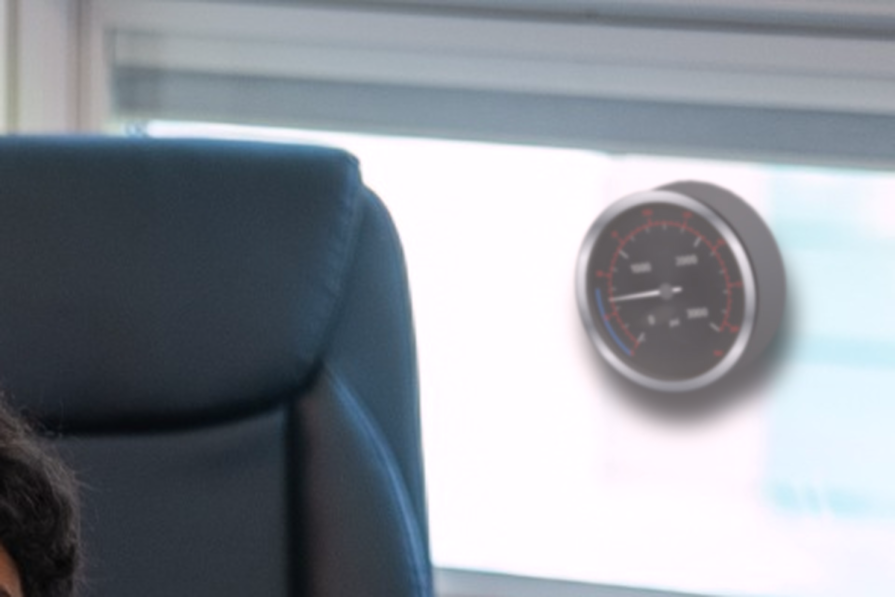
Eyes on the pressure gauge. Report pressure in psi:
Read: 500 psi
